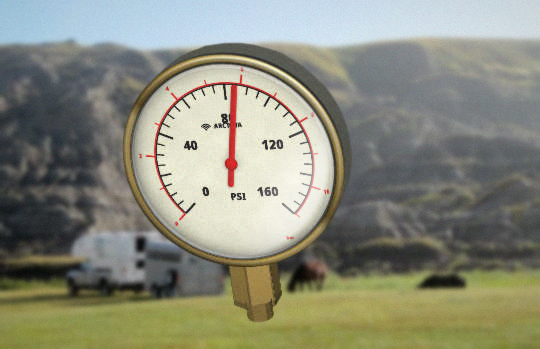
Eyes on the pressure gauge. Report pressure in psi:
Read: 85 psi
